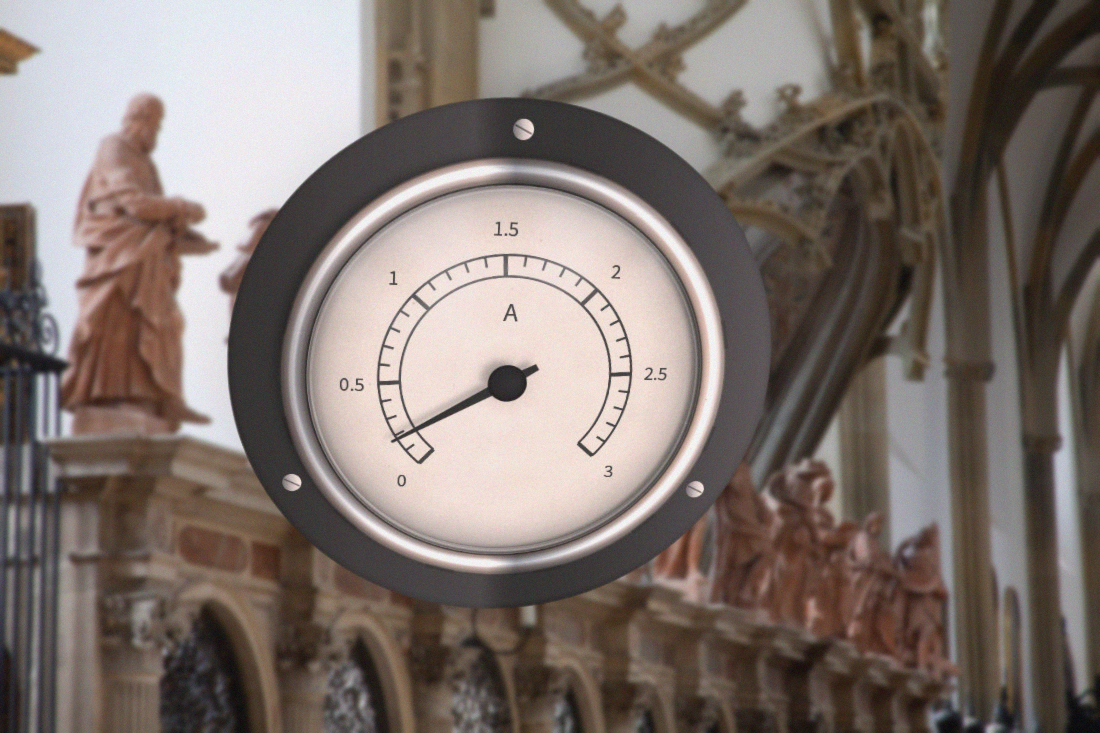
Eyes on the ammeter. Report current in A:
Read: 0.2 A
